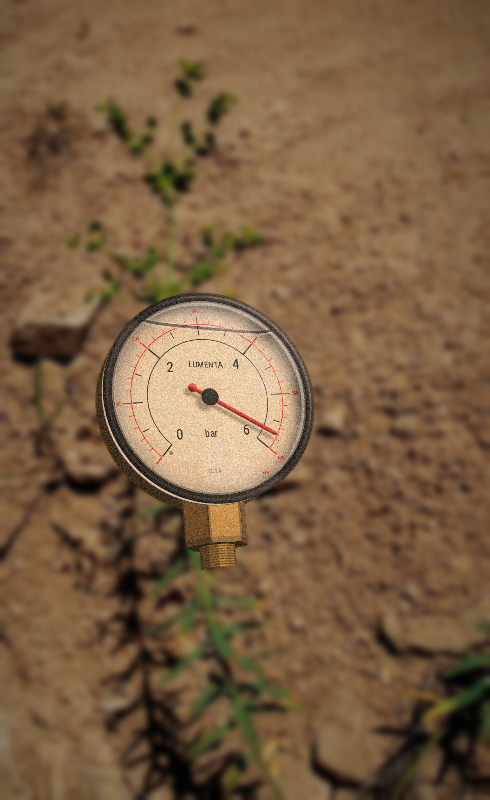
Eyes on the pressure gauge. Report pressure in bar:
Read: 5.75 bar
